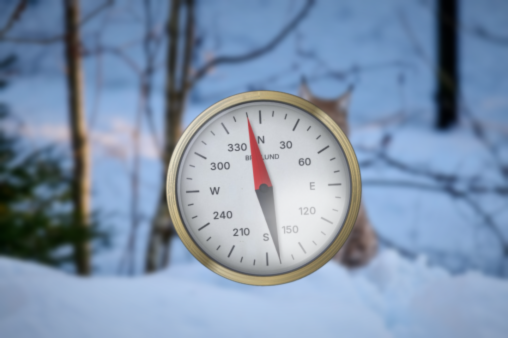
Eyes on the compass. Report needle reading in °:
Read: 350 °
